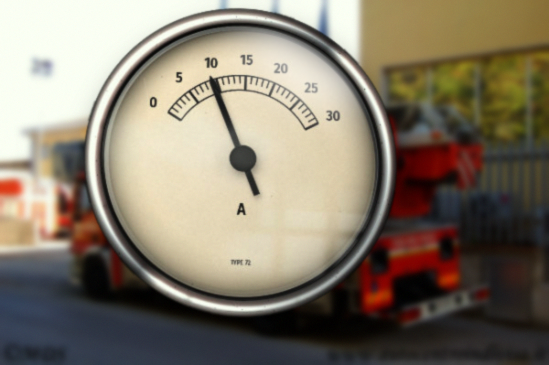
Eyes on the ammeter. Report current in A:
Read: 9 A
